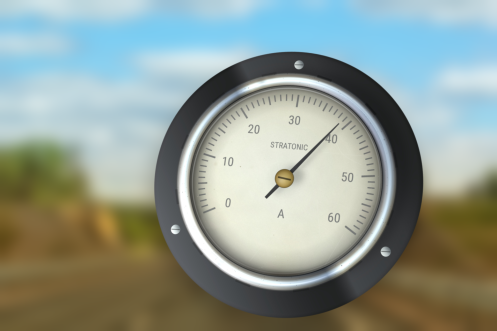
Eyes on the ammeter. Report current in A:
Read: 39 A
